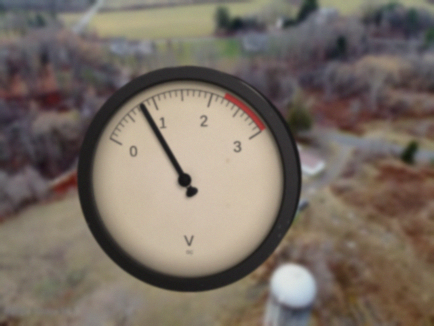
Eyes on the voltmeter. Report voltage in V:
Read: 0.8 V
